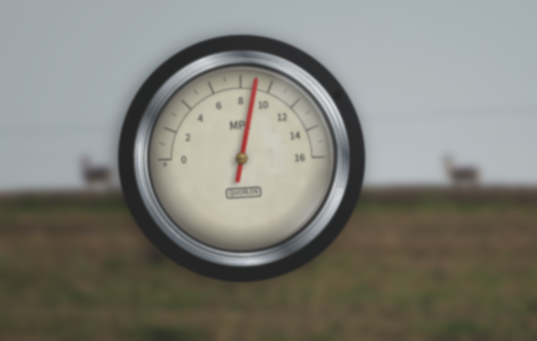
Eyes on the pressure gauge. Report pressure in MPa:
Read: 9 MPa
